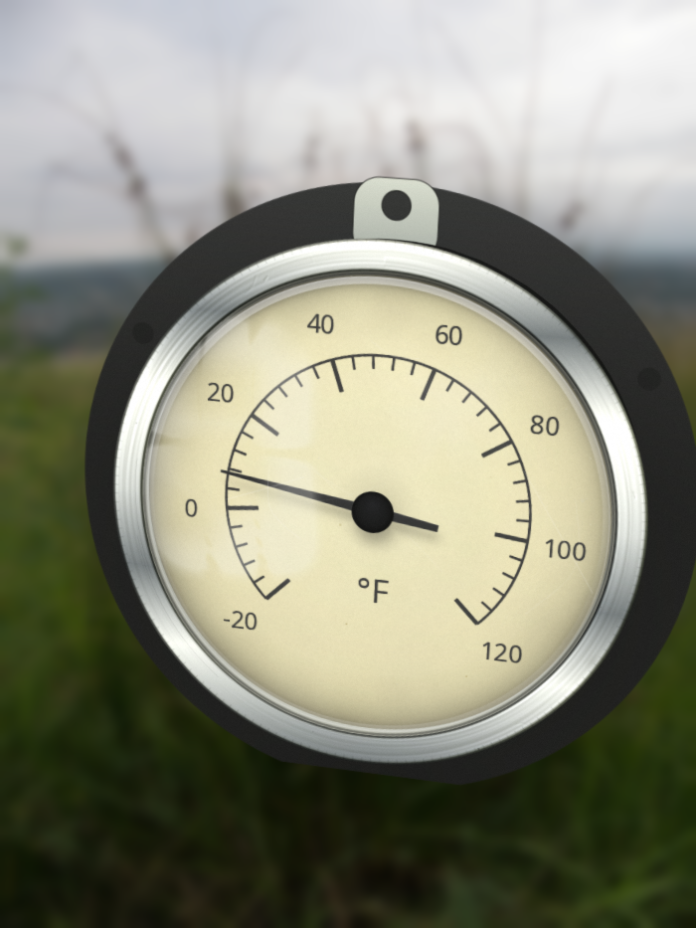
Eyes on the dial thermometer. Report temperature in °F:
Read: 8 °F
